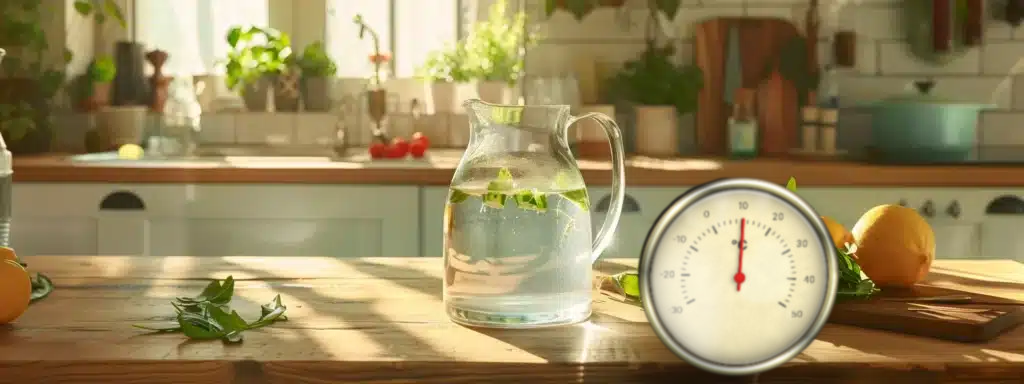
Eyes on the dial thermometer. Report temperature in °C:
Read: 10 °C
